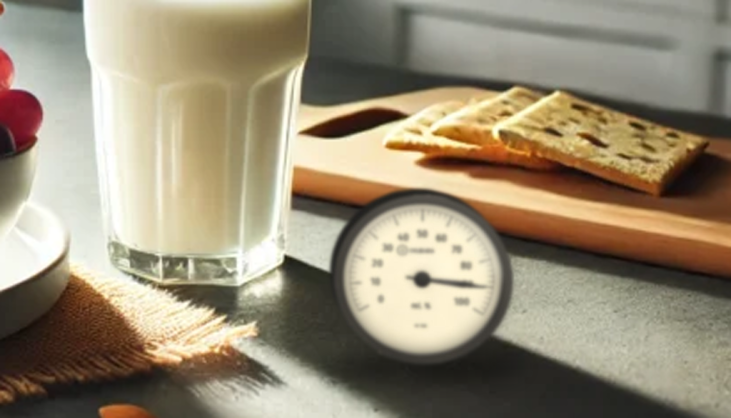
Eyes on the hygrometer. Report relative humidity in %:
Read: 90 %
